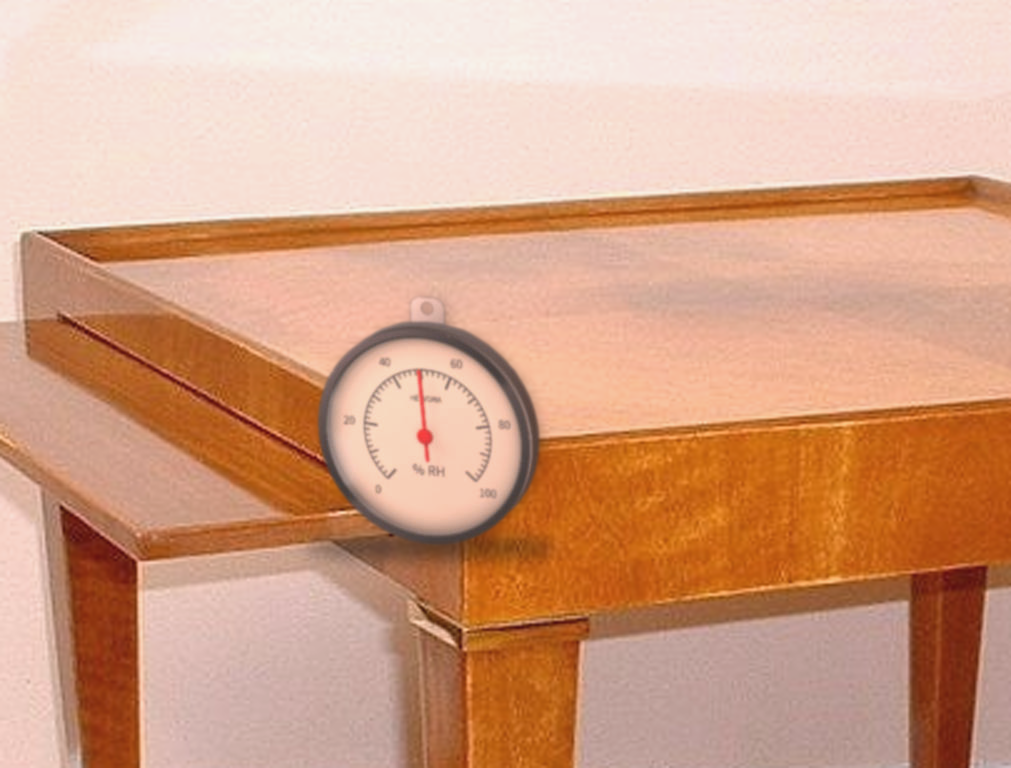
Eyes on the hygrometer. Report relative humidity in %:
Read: 50 %
